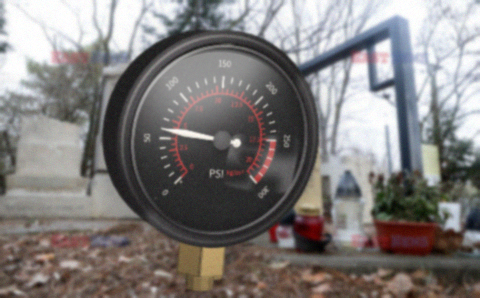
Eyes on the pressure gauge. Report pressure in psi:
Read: 60 psi
